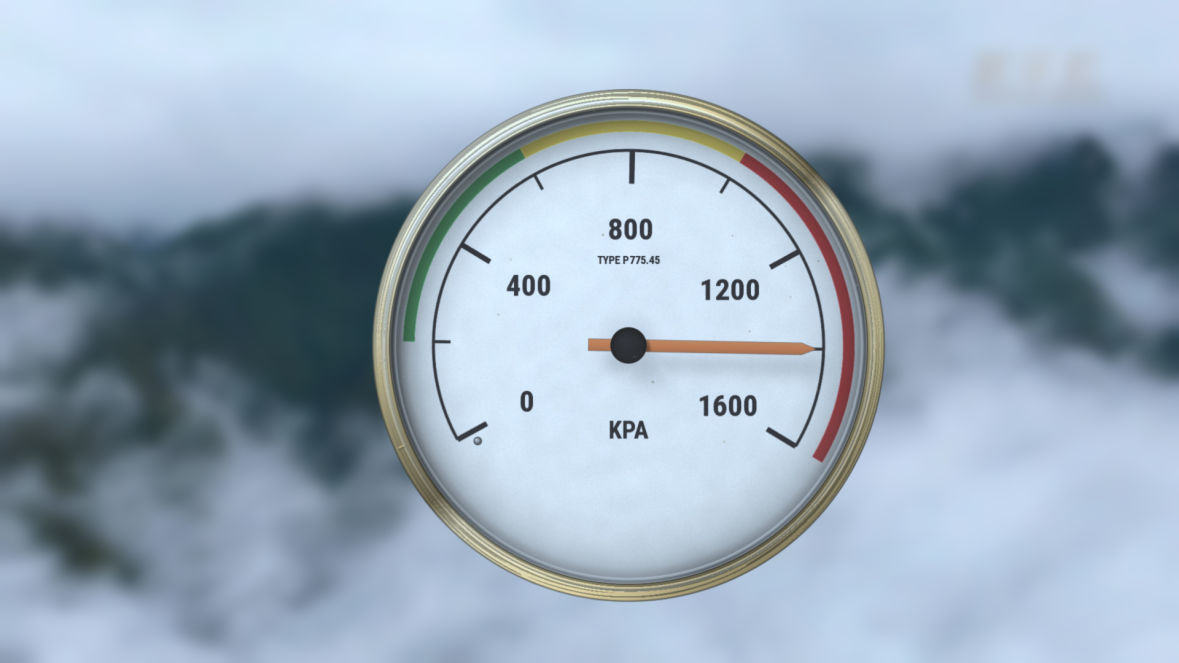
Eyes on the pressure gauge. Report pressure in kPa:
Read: 1400 kPa
